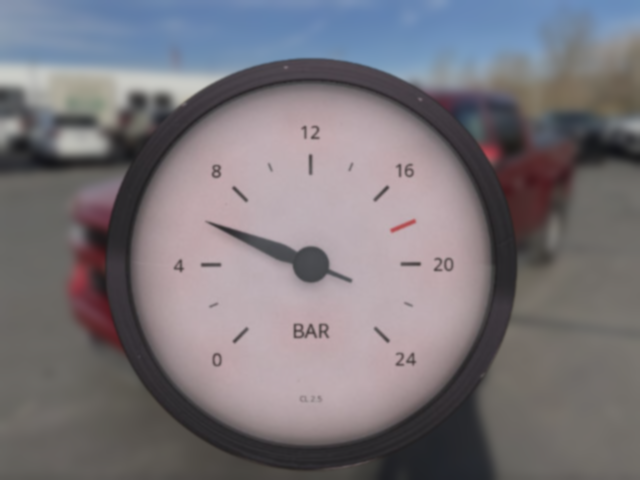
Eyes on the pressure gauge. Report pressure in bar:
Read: 6 bar
